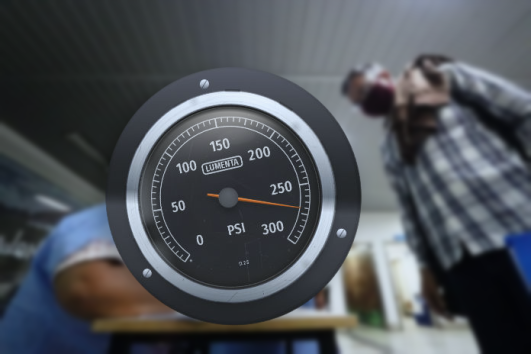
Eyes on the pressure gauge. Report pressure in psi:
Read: 270 psi
